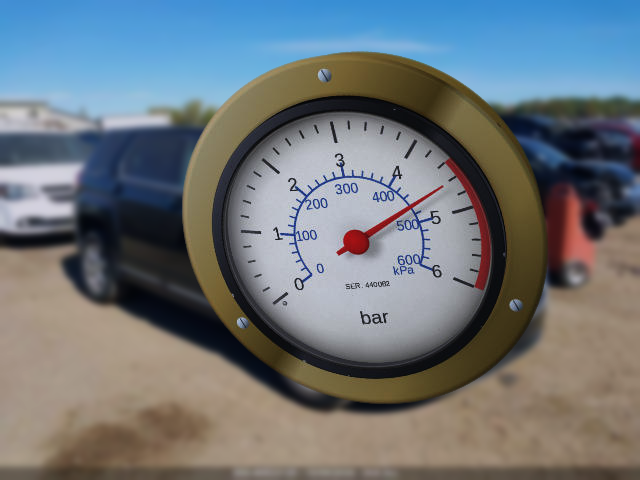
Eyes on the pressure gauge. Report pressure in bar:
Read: 4.6 bar
